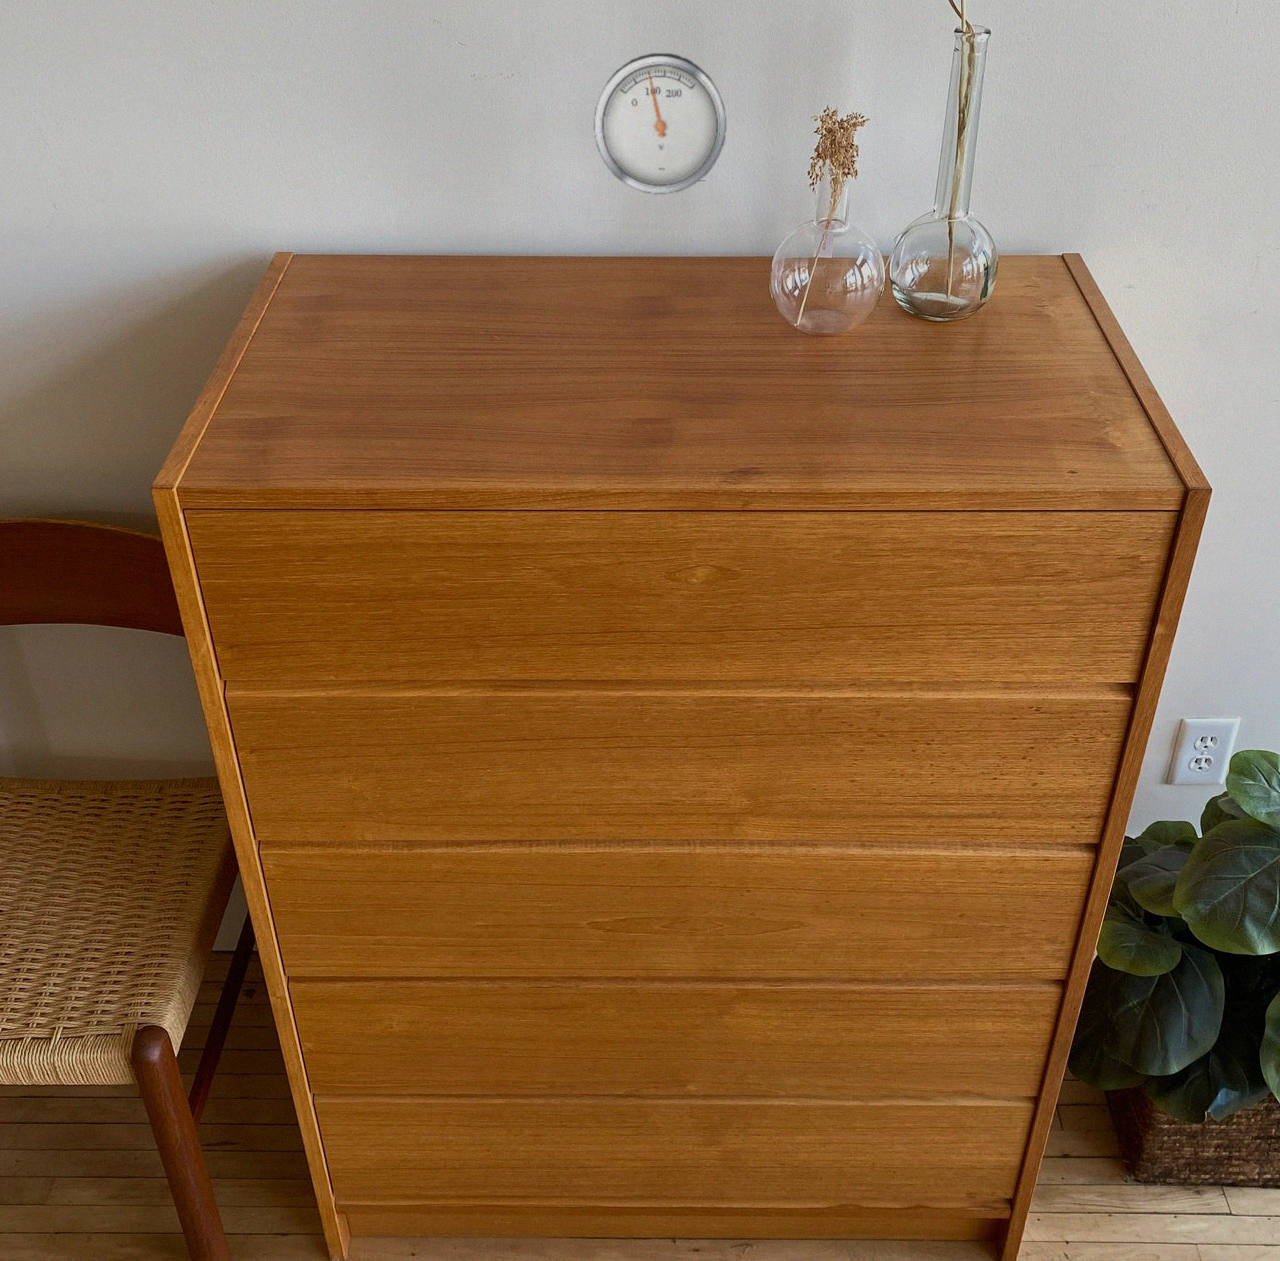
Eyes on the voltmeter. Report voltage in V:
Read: 100 V
